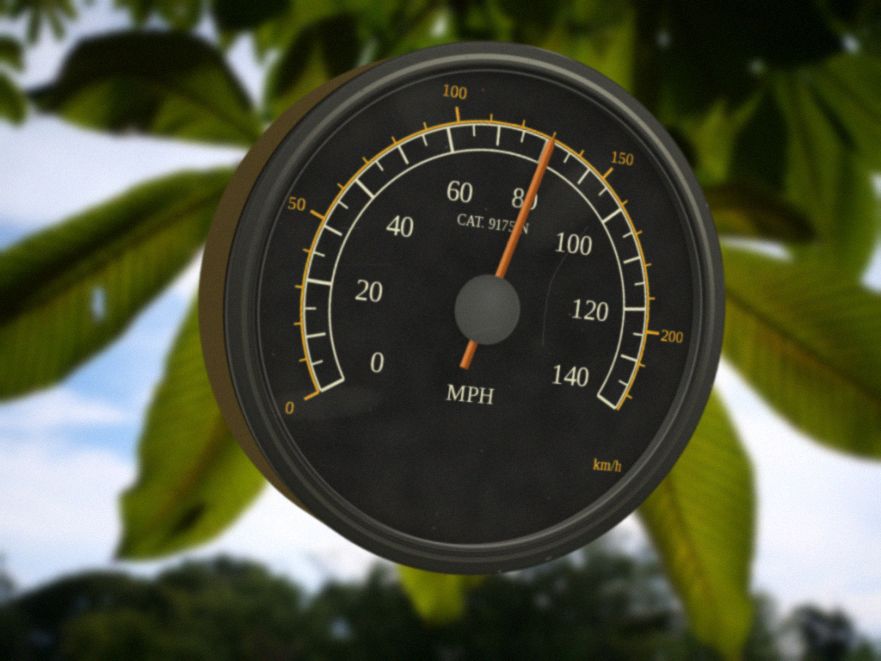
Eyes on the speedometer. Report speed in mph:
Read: 80 mph
